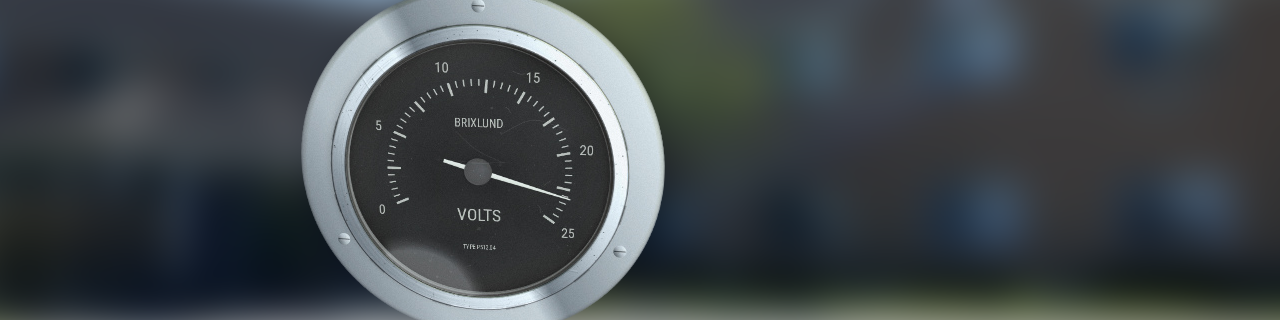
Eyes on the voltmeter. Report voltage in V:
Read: 23 V
